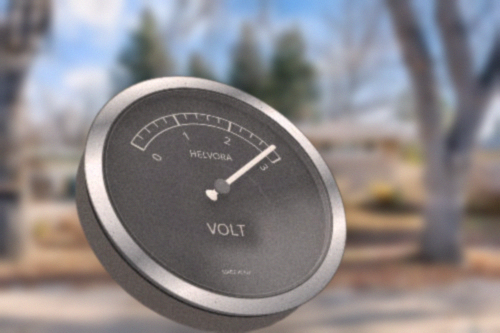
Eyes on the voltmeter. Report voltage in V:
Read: 2.8 V
